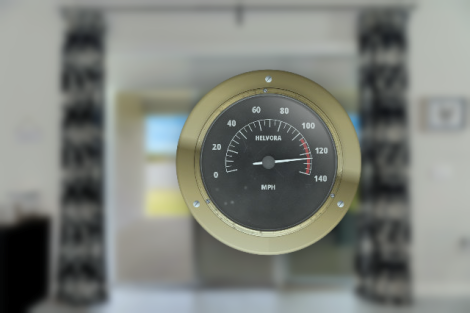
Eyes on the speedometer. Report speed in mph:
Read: 125 mph
